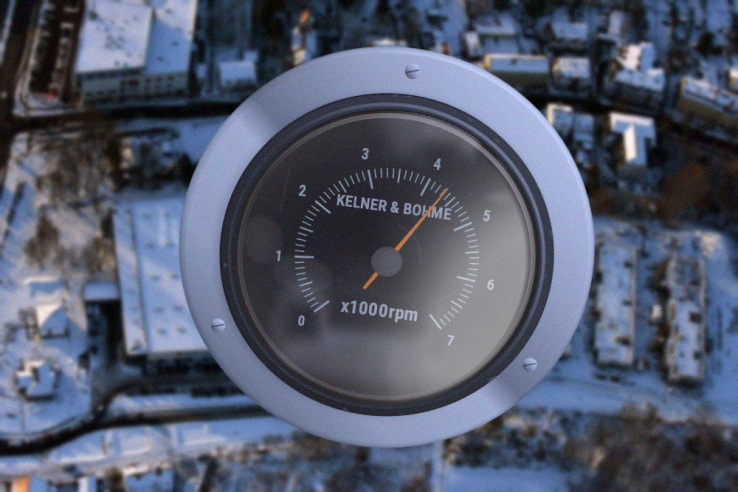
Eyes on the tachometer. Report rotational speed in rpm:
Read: 4300 rpm
